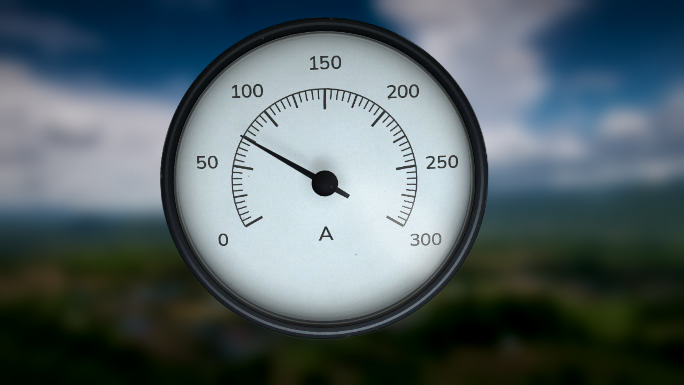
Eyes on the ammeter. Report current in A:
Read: 75 A
